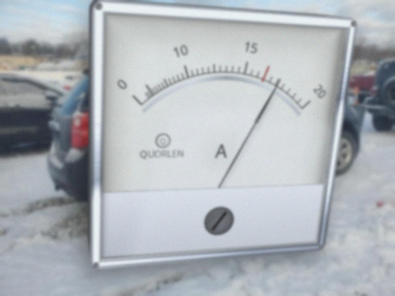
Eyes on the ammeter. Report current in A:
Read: 17.5 A
